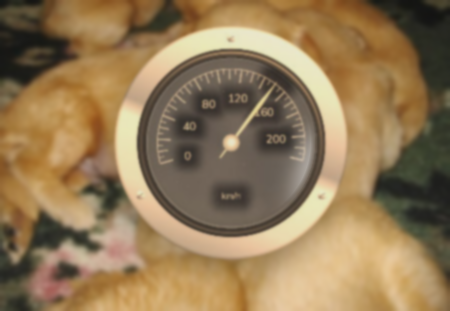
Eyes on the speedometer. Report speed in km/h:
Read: 150 km/h
